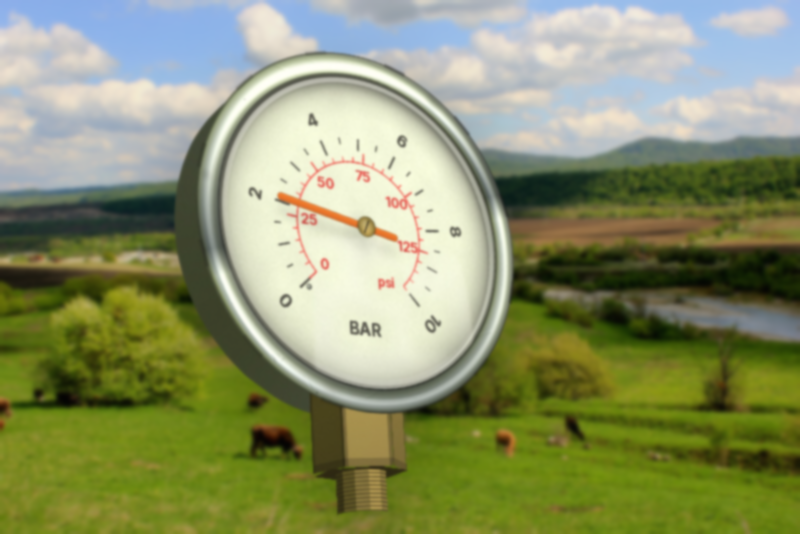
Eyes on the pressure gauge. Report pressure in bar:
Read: 2 bar
